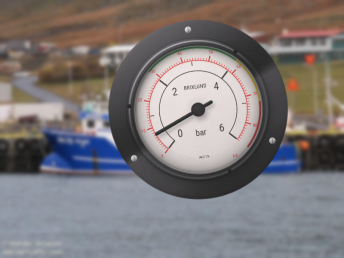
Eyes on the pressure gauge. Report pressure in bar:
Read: 0.5 bar
